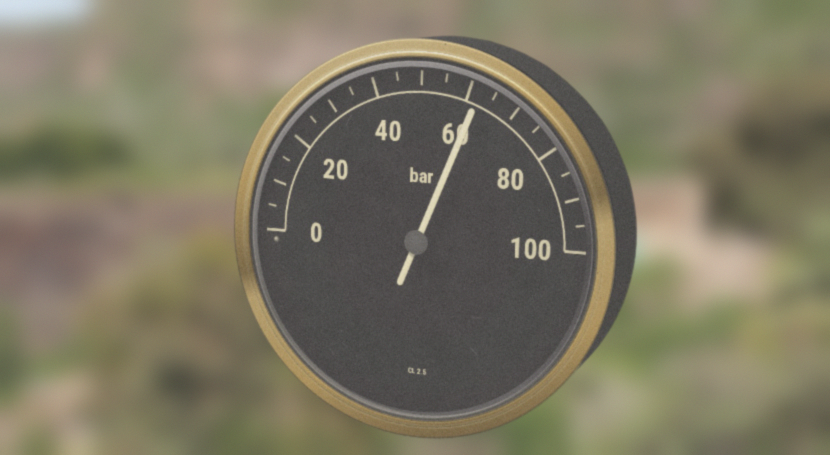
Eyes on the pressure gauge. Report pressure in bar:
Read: 62.5 bar
